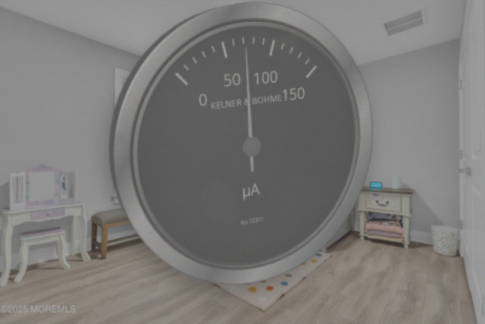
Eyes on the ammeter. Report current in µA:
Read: 70 µA
